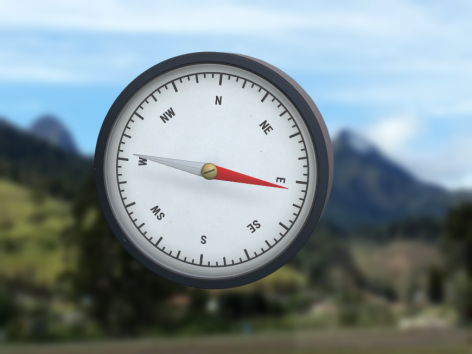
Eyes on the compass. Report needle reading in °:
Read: 95 °
